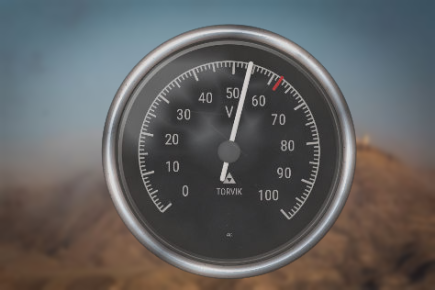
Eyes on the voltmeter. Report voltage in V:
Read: 54 V
